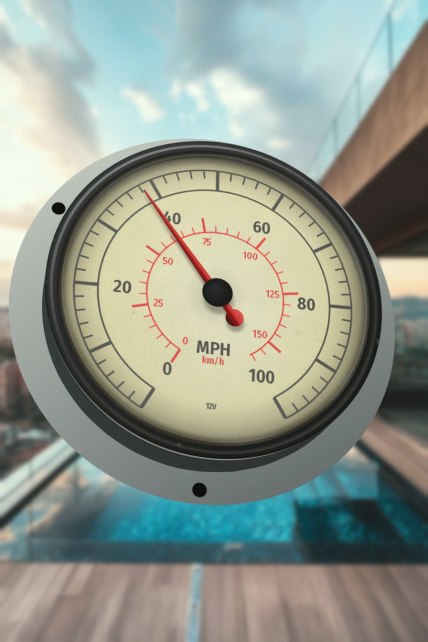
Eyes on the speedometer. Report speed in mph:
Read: 38 mph
